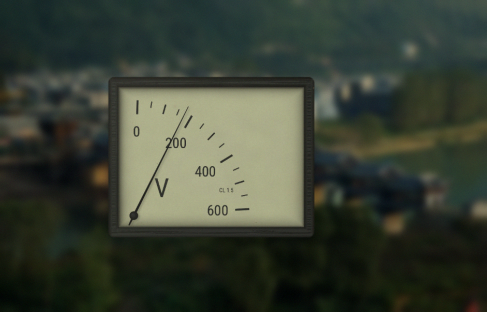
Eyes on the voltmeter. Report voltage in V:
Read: 175 V
